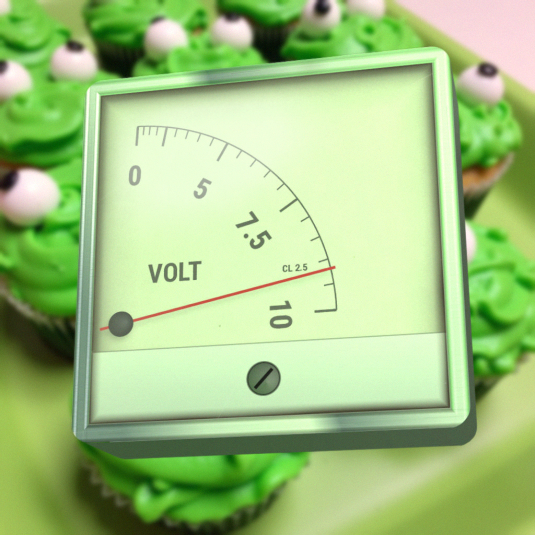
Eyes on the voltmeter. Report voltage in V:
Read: 9.25 V
